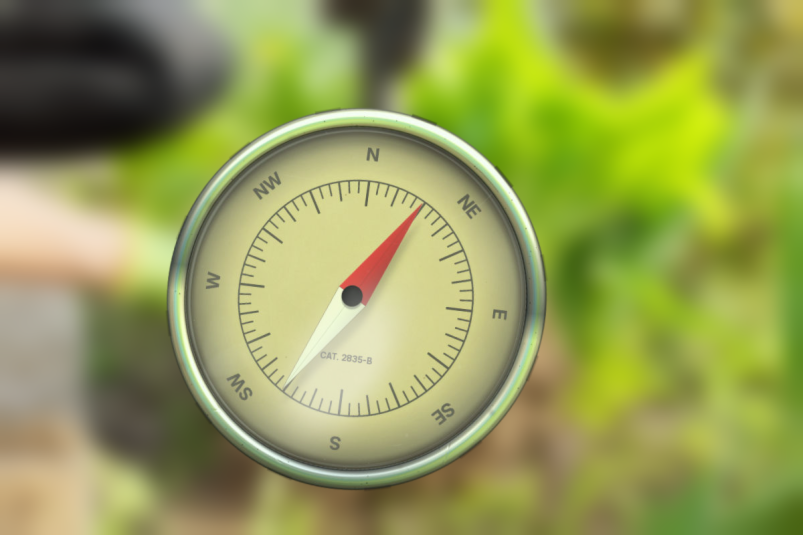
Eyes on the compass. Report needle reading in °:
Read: 30 °
